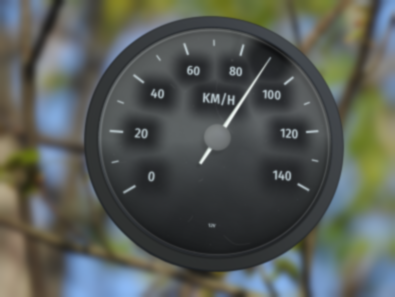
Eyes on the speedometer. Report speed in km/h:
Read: 90 km/h
